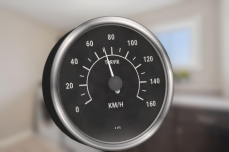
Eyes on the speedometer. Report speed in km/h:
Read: 70 km/h
